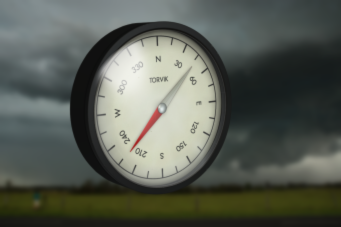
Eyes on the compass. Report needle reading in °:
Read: 225 °
